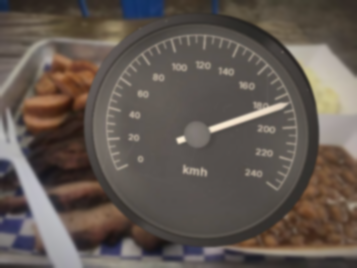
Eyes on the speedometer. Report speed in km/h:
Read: 185 km/h
